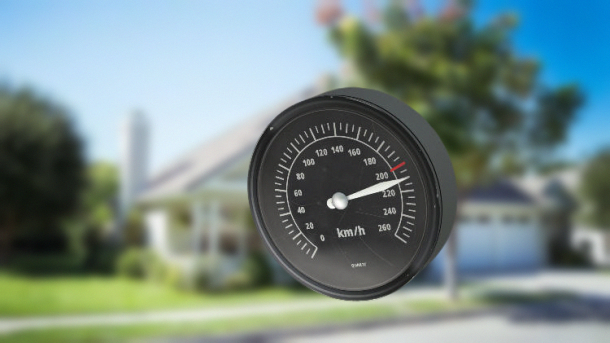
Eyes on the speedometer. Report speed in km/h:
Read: 210 km/h
